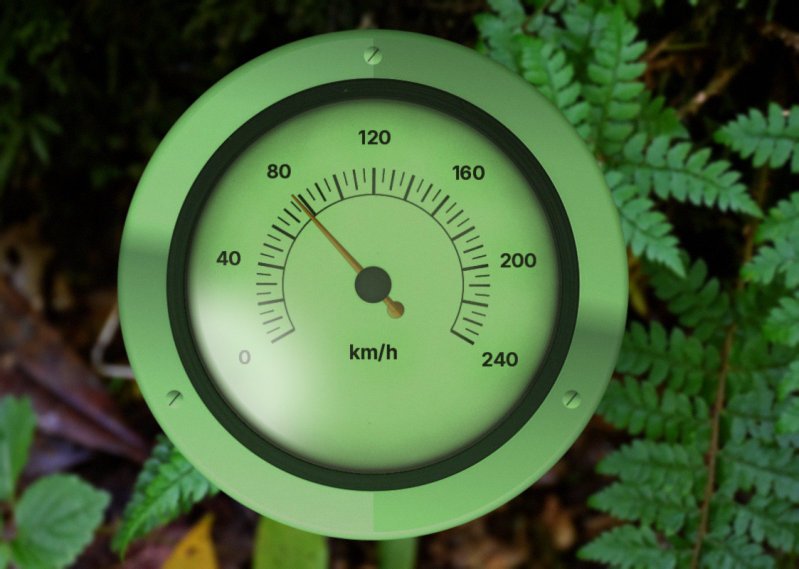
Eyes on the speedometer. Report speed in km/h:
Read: 77.5 km/h
